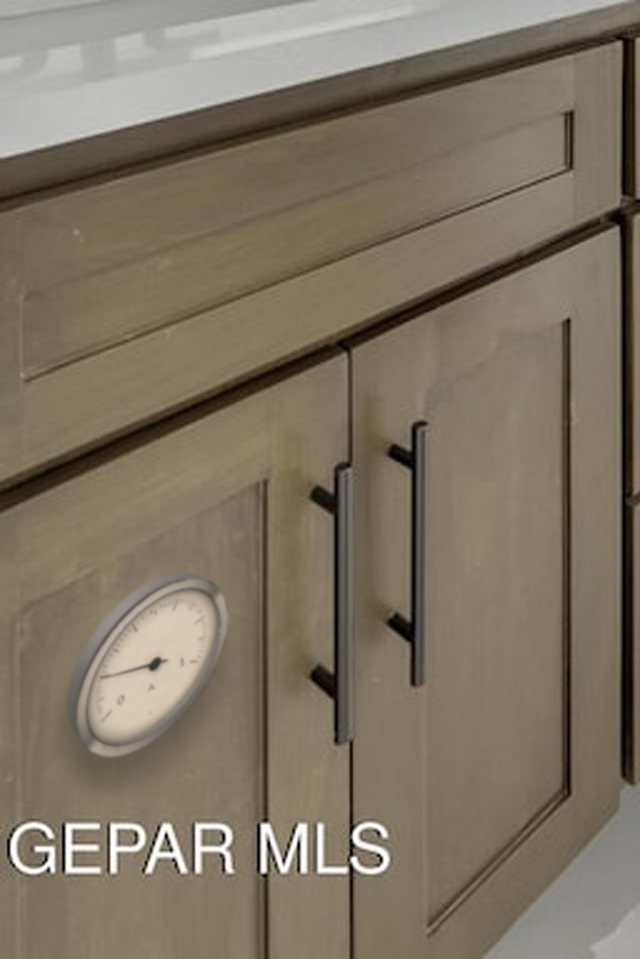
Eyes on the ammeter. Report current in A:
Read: 0.2 A
